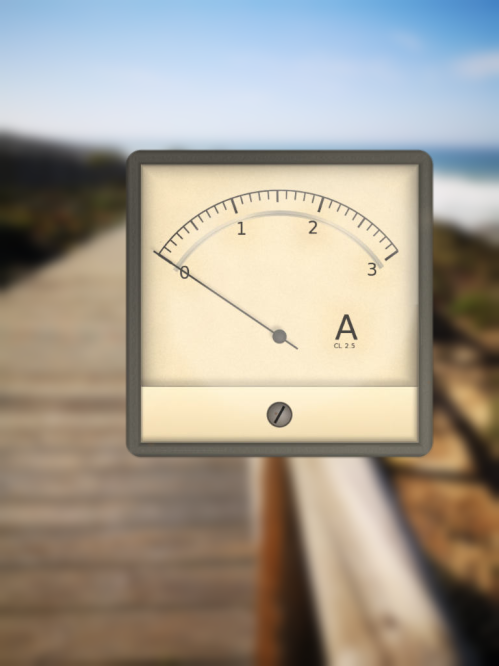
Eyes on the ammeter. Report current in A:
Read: 0 A
